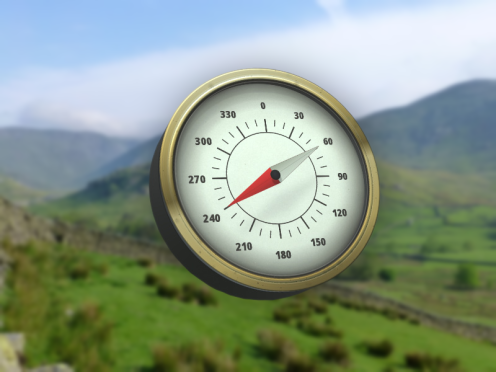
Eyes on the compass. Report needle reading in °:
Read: 240 °
